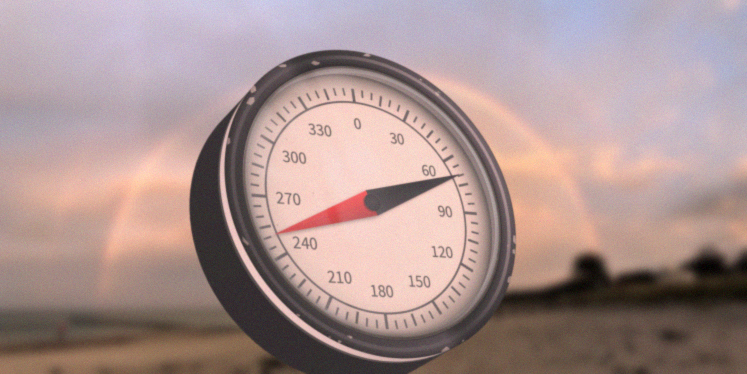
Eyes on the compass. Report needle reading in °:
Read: 250 °
